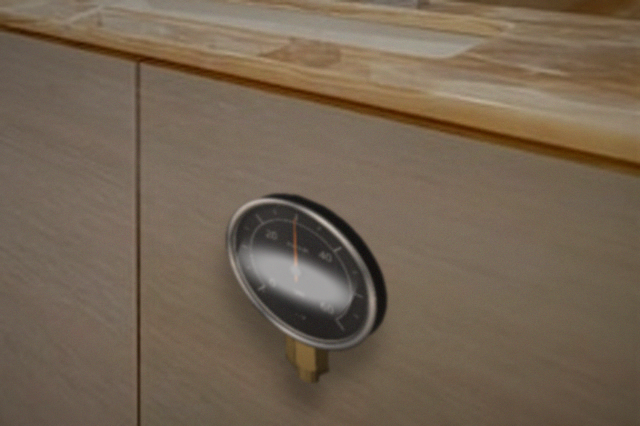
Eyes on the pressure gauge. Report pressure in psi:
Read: 30 psi
